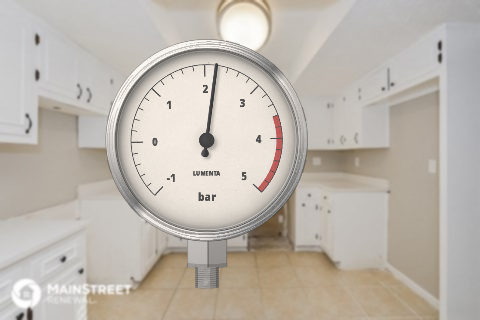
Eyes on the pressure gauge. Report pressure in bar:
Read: 2.2 bar
